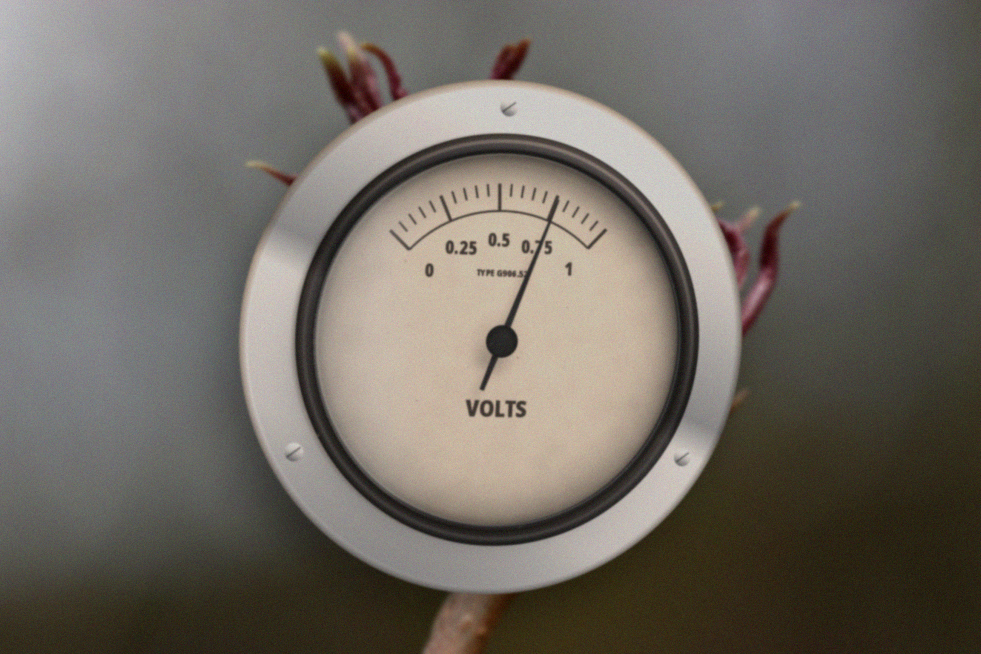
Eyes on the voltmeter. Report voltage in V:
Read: 0.75 V
